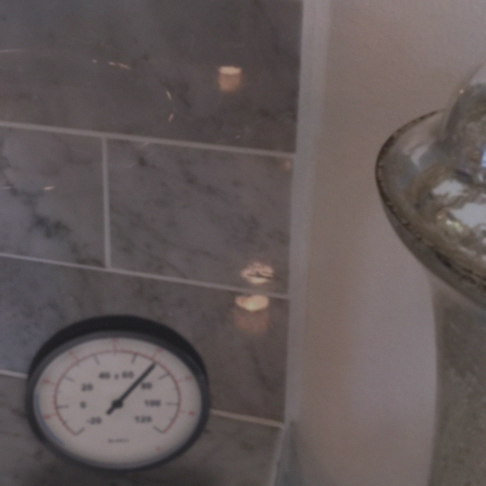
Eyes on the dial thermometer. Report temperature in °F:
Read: 70 °F
